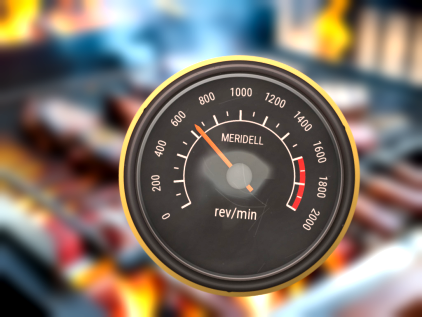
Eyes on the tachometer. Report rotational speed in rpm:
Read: 650 rpm
